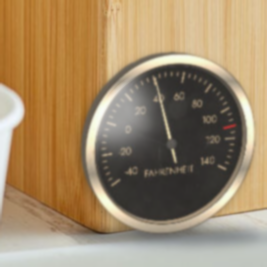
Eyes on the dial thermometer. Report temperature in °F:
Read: 40 °F
